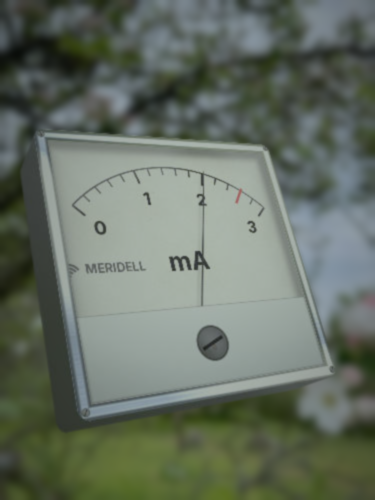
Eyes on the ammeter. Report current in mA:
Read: 2 mA
